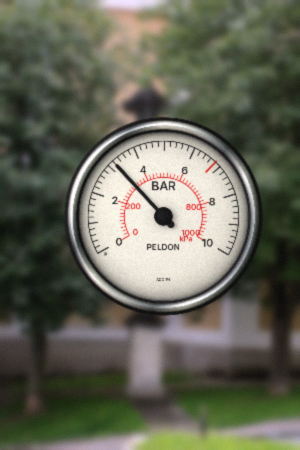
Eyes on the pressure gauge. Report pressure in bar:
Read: 3.2 bar
